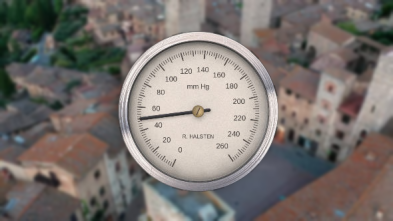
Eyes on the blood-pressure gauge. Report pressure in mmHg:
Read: 50 mmHg
